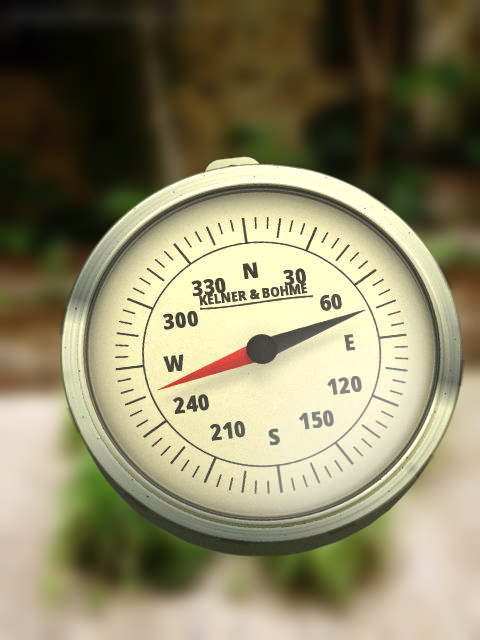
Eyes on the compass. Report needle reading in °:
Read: 255 °
